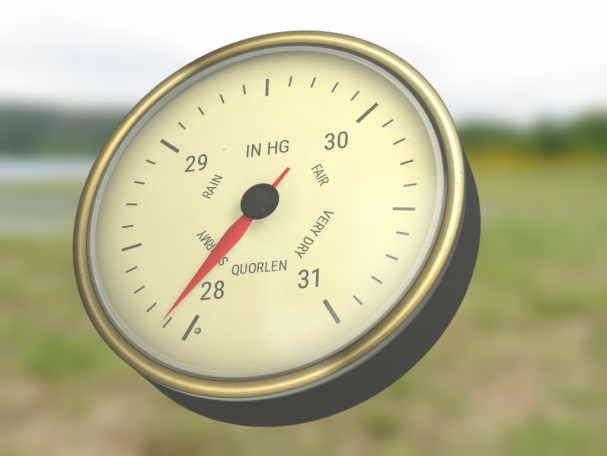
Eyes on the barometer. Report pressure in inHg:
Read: 28.1 inHg
